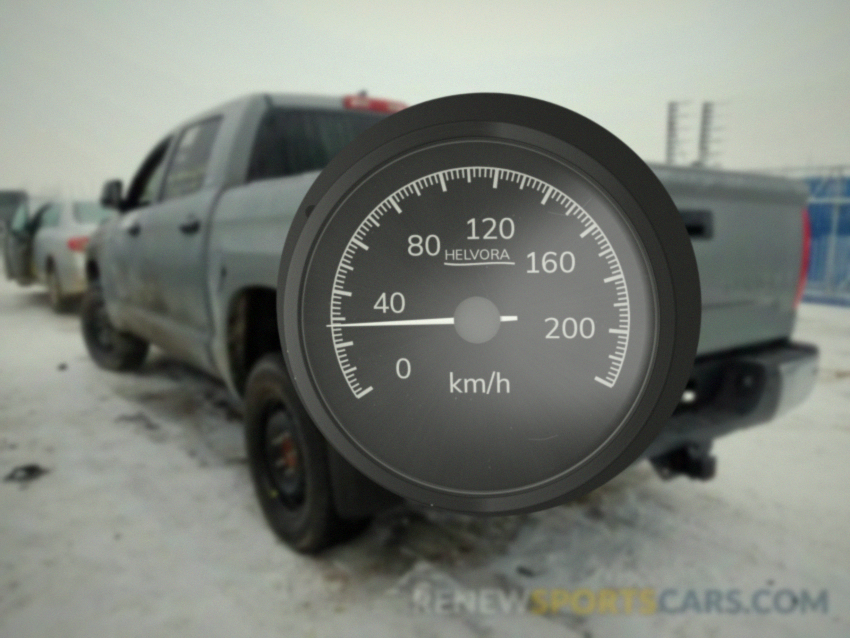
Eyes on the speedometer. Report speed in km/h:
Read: 28 km/h
